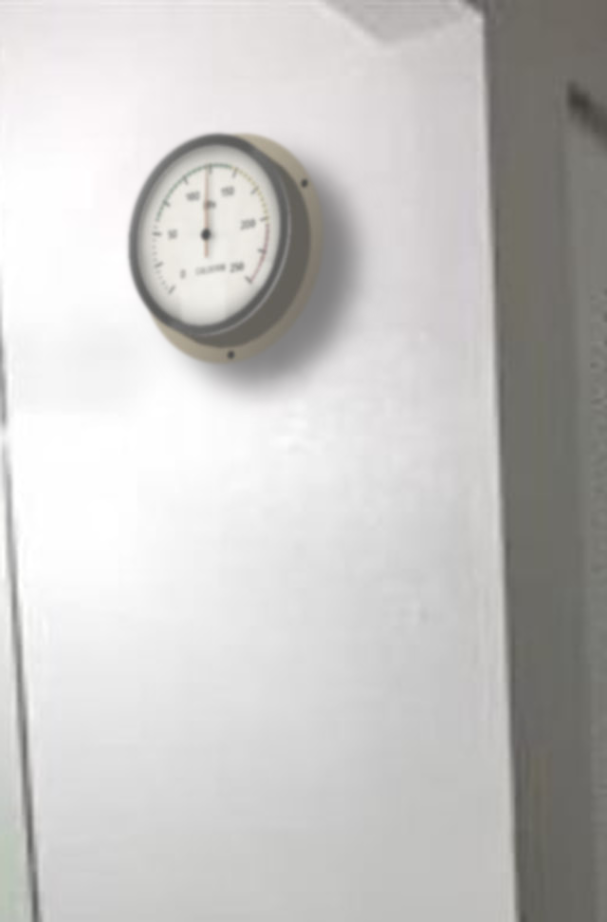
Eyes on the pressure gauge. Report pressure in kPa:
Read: 125 kPa
